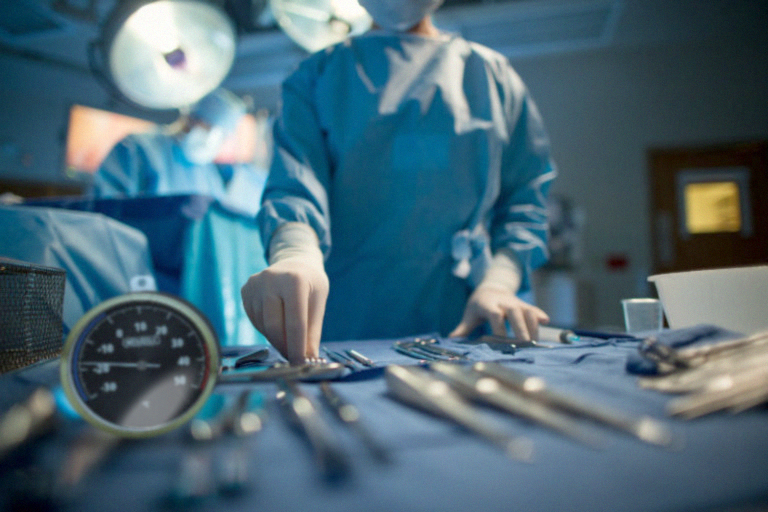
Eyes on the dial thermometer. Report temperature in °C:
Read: -17.5 °C
